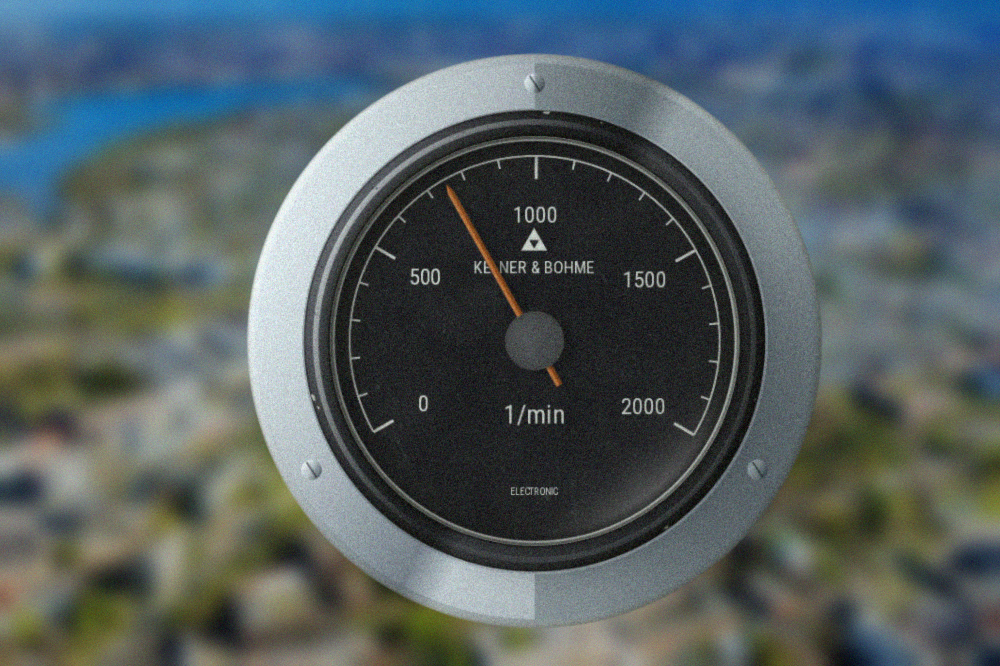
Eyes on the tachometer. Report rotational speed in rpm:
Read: 750 rpm
